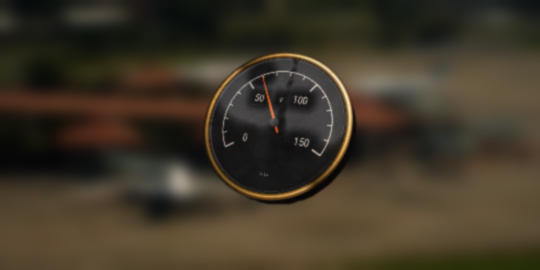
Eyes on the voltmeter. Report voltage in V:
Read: 60 V
